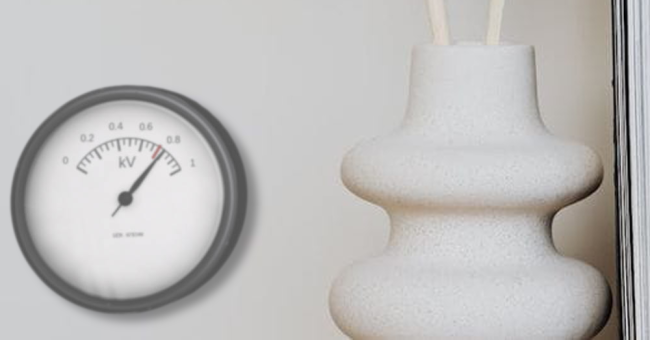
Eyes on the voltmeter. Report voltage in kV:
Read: 0.8 kV
